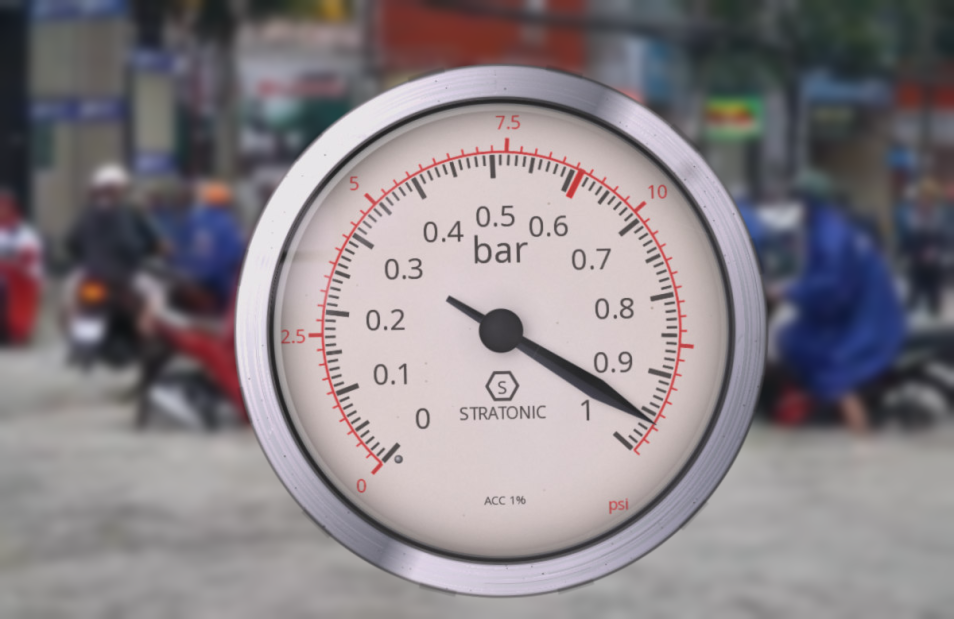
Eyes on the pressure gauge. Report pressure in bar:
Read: 0.96 bar
